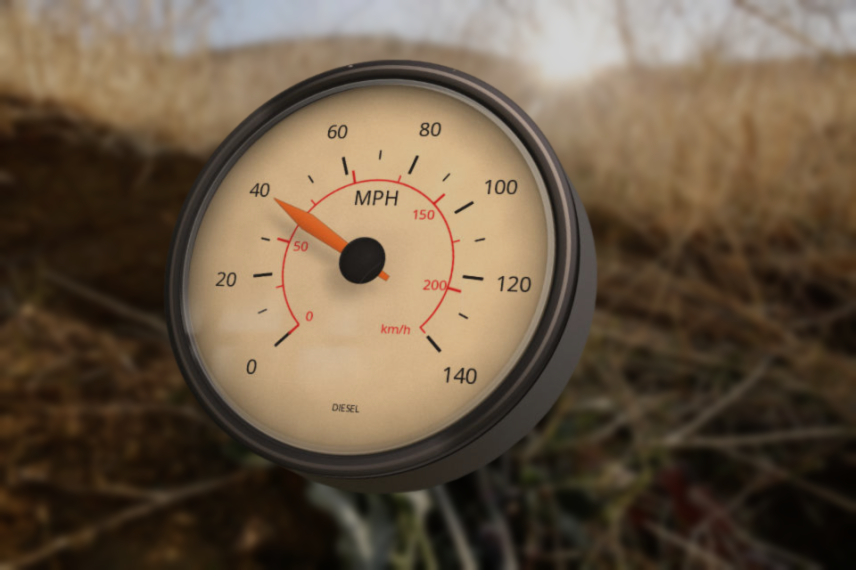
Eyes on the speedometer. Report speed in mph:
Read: 40 mph
